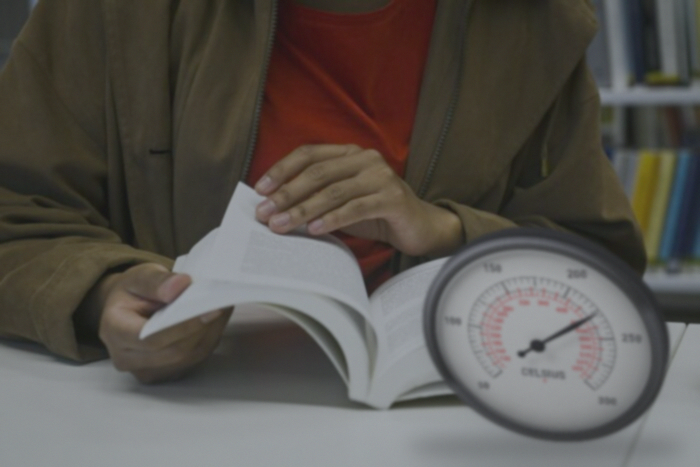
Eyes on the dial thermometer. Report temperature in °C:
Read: 225 °C
